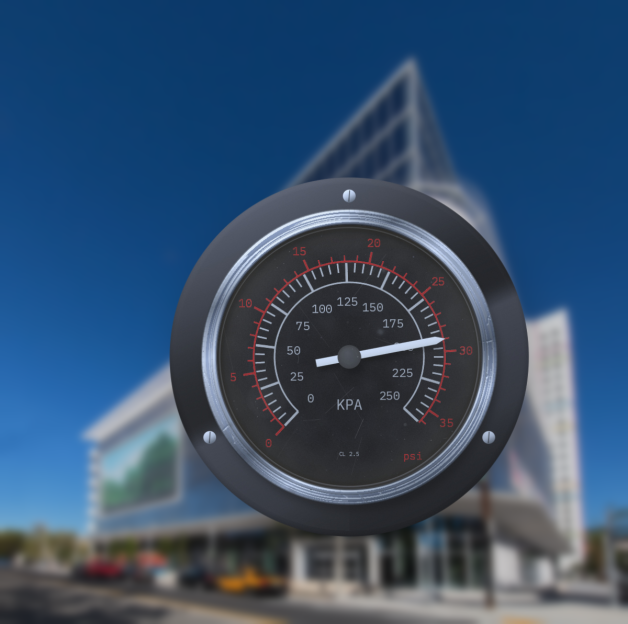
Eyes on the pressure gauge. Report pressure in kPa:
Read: 200 kPa
